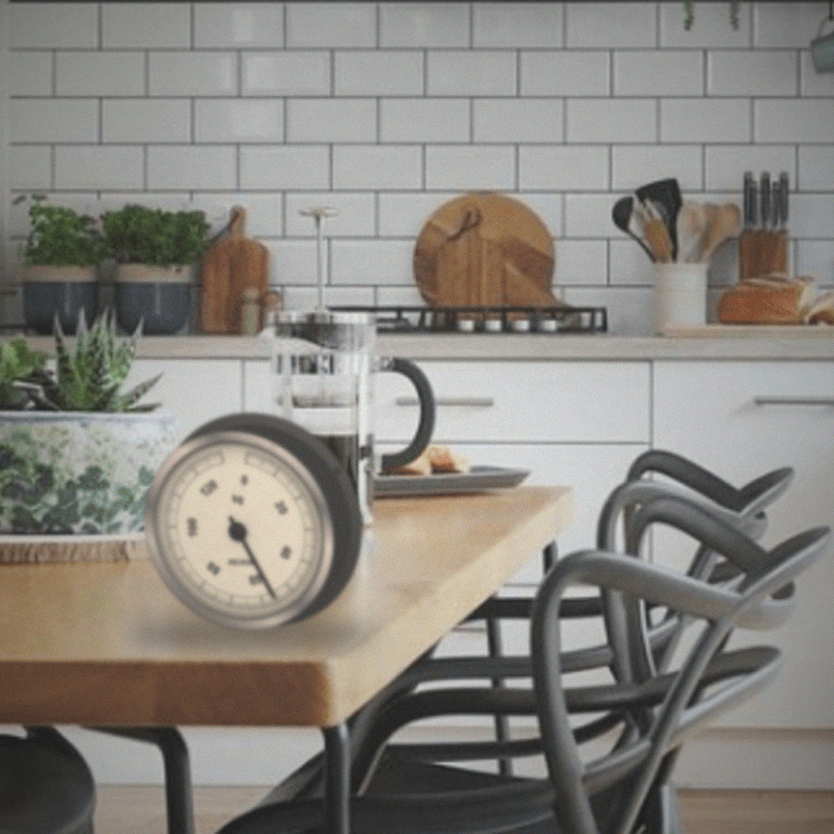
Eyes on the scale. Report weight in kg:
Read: 55 kg
